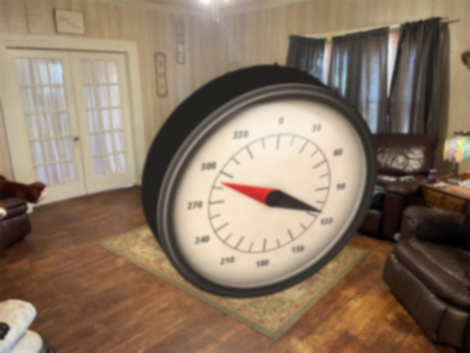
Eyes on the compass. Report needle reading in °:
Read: 292.5 °
